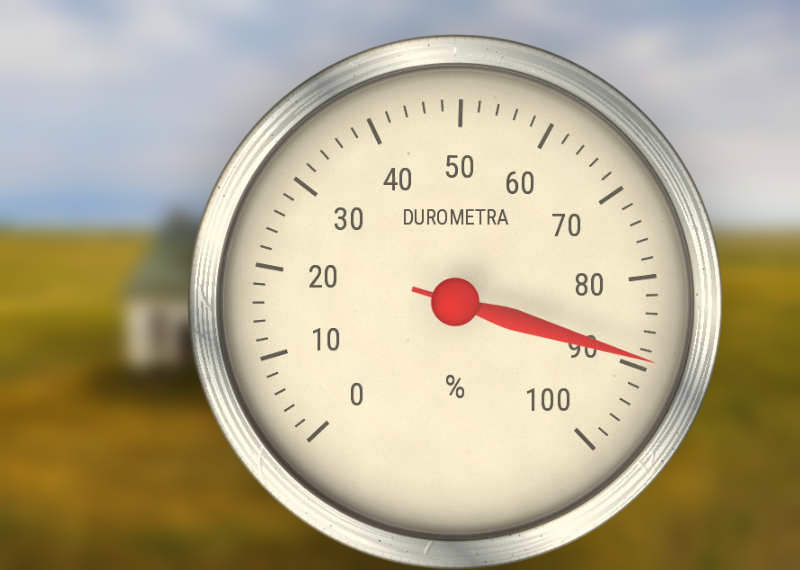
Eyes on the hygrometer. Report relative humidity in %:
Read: 89 %
